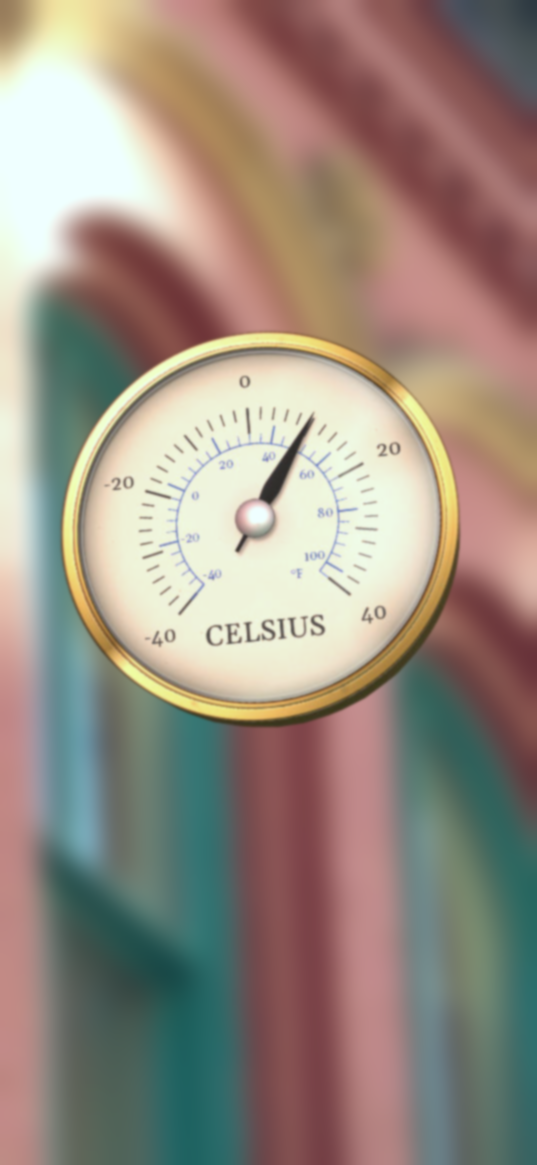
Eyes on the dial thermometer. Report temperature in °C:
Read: 10 °C
